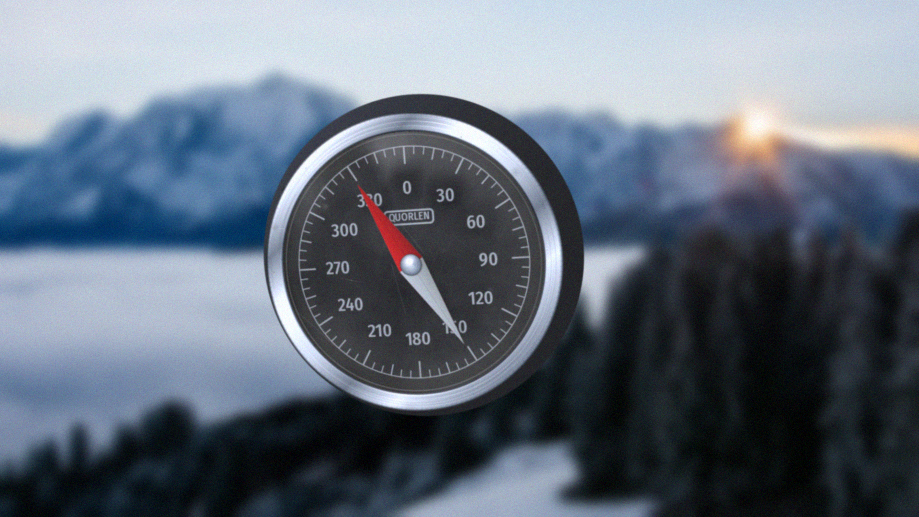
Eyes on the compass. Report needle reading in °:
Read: 330 °
